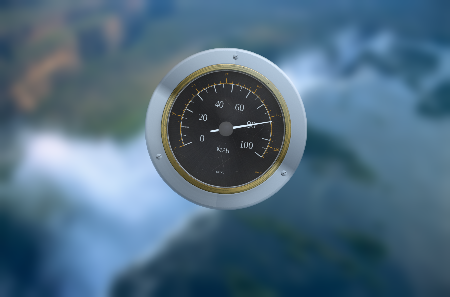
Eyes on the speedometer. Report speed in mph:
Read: 80 mph
